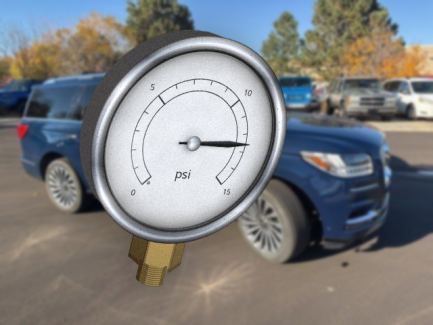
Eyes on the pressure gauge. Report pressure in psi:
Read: 12.5 psi
